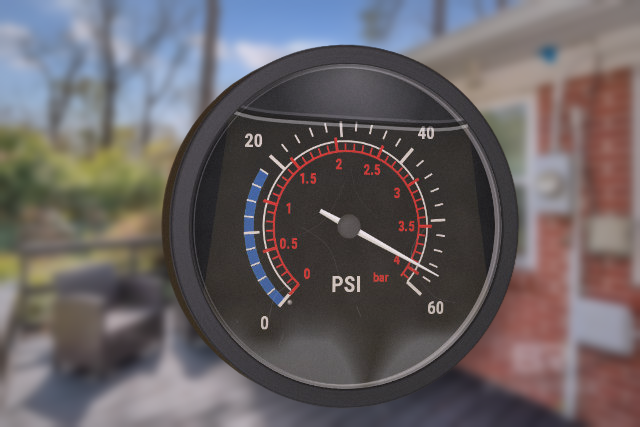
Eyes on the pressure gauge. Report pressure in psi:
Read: 57 psi
